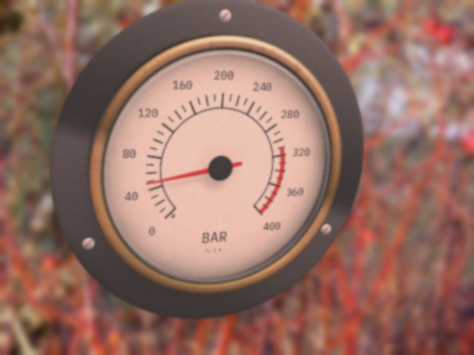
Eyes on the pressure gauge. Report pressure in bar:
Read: 50 bar
